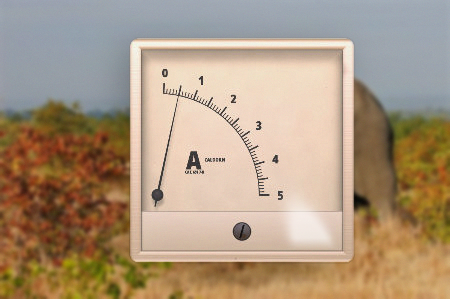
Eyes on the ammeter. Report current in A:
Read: 0.5 A
